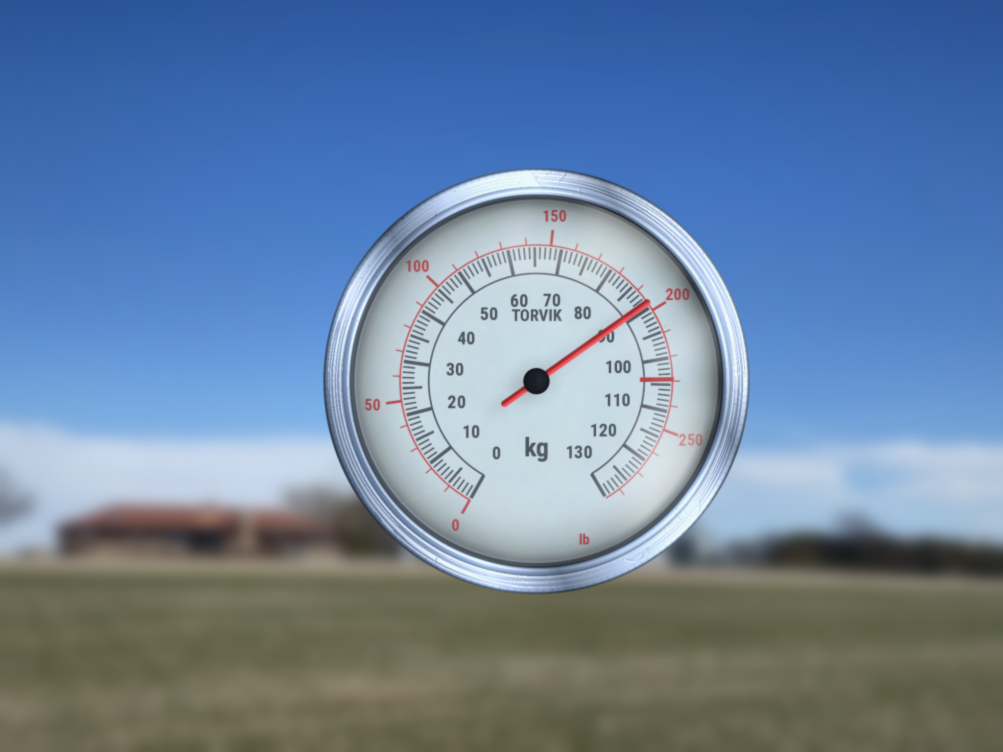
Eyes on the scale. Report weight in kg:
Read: 89 kg
